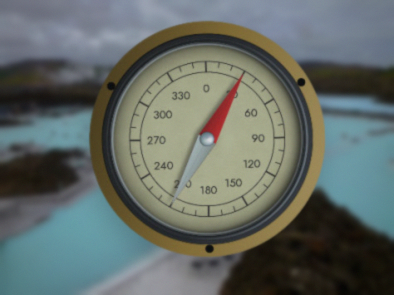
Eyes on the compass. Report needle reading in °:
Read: 30 °
